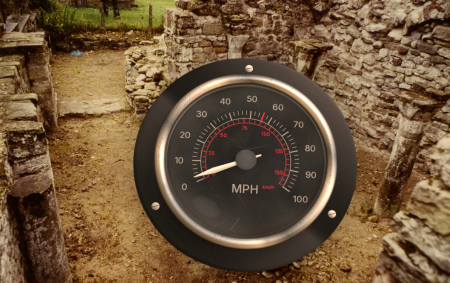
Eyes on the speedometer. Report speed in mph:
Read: 2 mph
